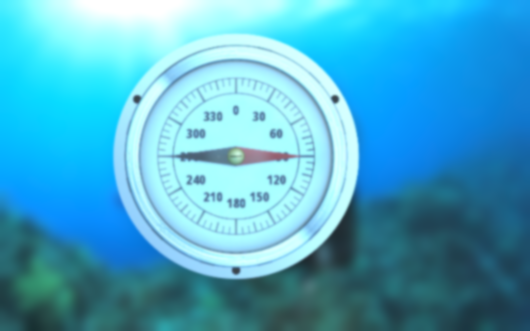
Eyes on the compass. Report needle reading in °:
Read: 90 °
